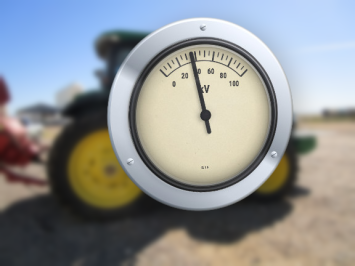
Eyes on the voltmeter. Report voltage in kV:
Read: 35 kV
